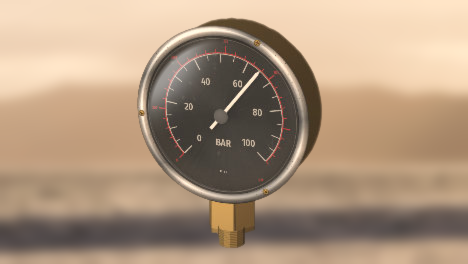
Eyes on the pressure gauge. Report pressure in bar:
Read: 65 bar
